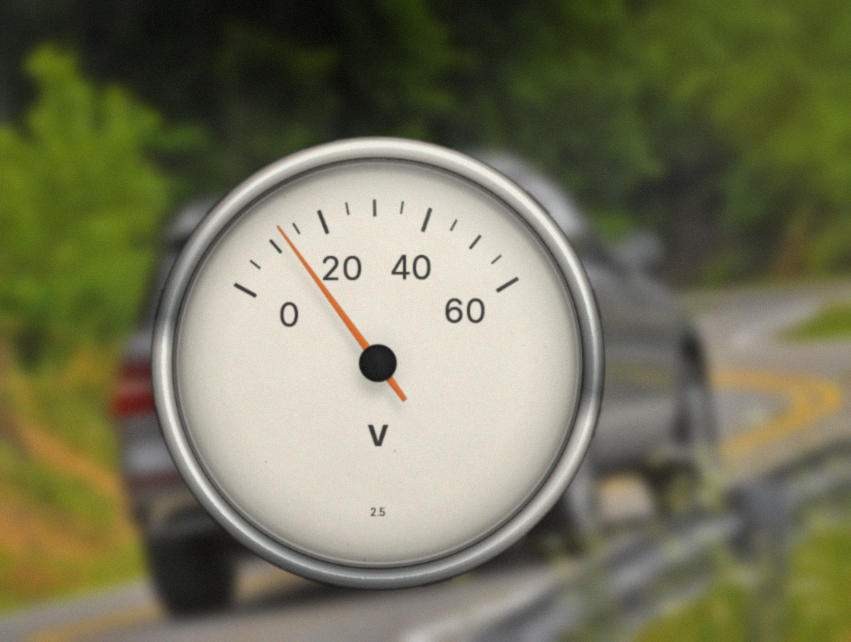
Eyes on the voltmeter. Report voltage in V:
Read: 12.5 V
